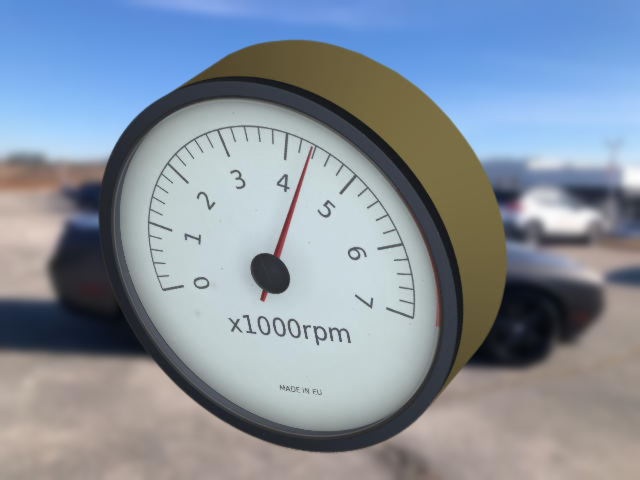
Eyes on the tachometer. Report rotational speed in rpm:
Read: 4400 rpm
